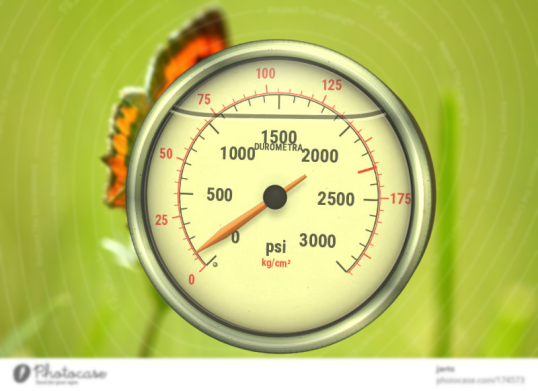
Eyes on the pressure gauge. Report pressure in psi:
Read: 100 psi
